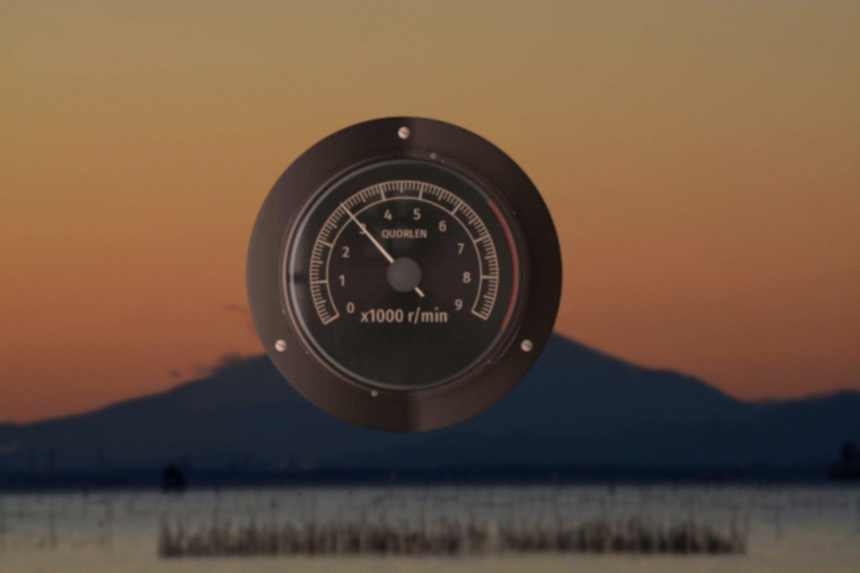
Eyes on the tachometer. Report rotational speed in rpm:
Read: 3000 rpm
